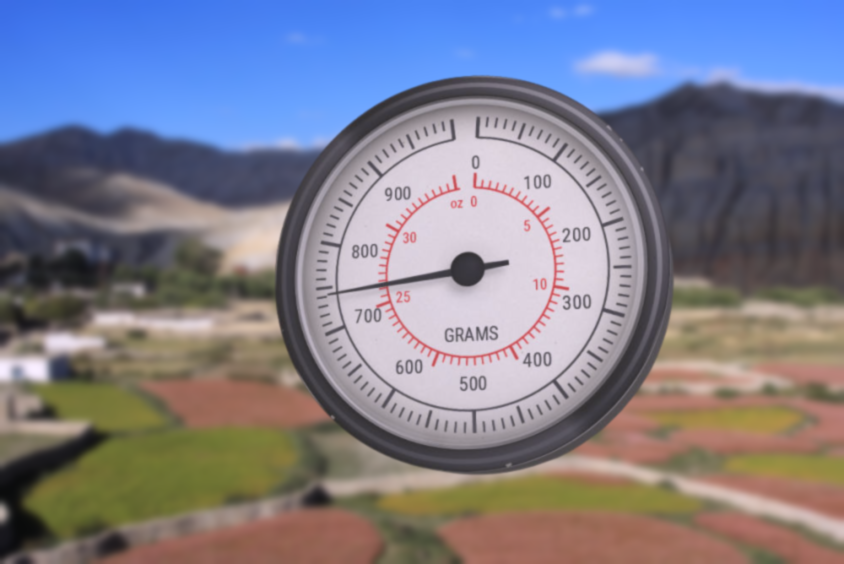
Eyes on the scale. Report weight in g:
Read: 740 g
